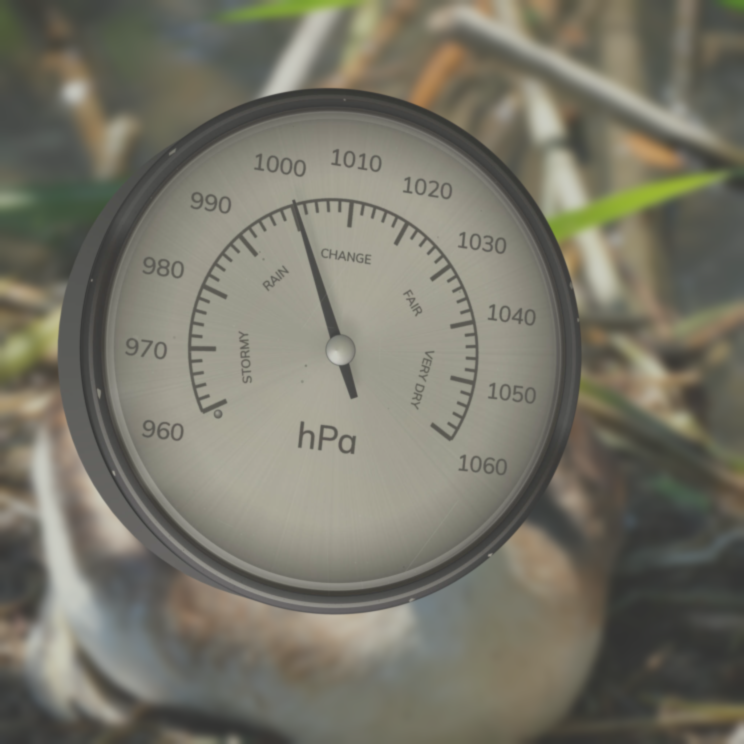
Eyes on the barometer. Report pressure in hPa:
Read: 1000 hPa
